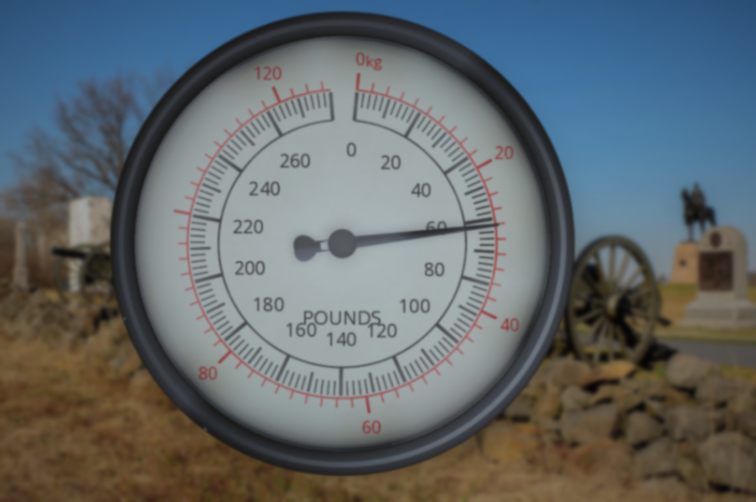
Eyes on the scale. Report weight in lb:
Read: 62 lb
